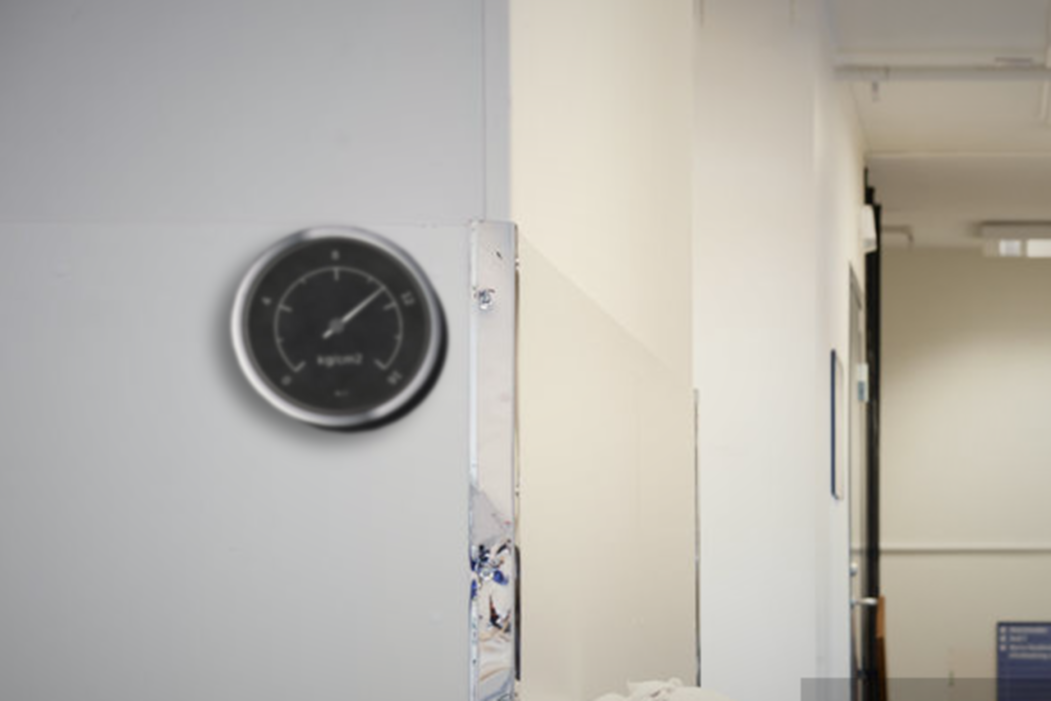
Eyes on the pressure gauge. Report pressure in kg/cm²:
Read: 11 kg/cm²
